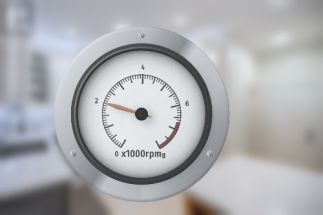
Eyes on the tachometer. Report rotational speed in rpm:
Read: 2000 rpm
